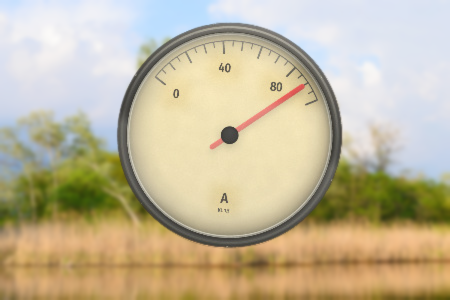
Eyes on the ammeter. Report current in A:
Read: 90 A
